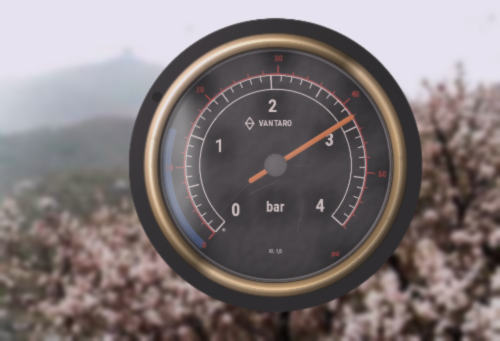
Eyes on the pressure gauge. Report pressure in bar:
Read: 2.9 bar
